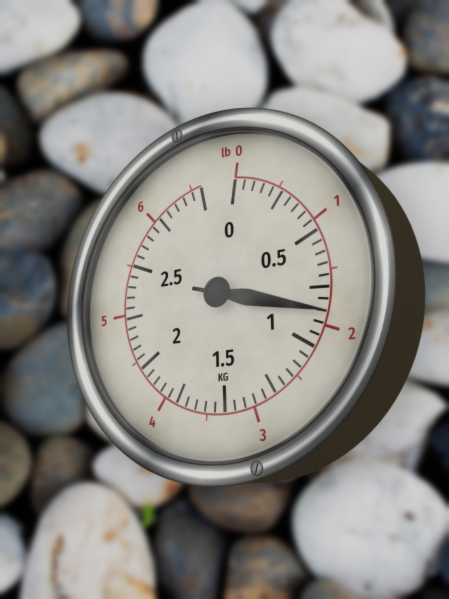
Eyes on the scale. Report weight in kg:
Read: 0.85 kg
